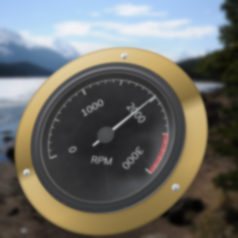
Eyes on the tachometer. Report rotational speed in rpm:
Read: 2000 rpm
